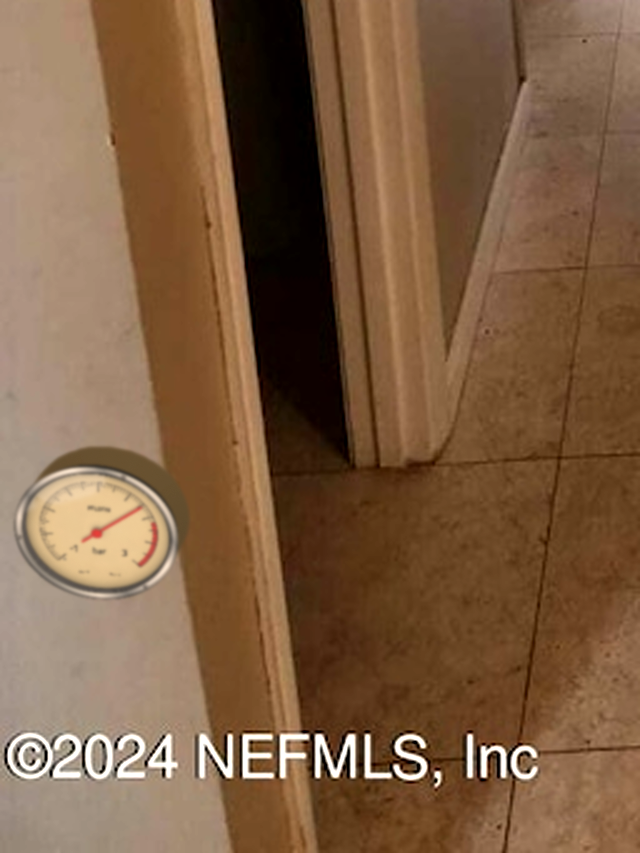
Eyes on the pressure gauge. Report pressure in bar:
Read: 1.75 bar
